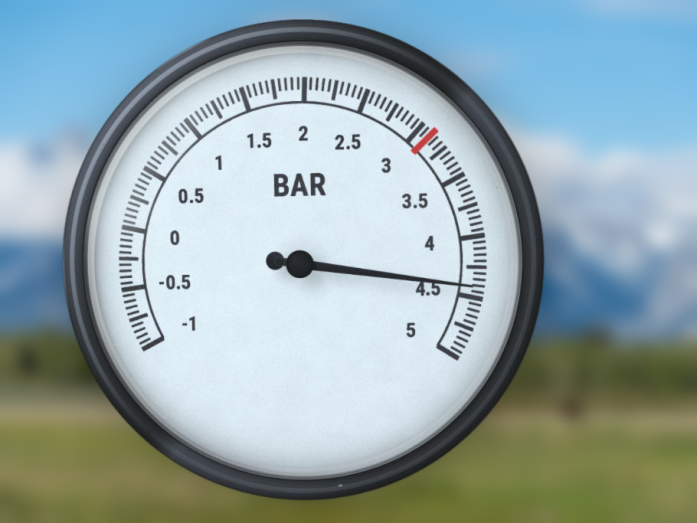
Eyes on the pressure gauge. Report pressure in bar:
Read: 4.4 bar
